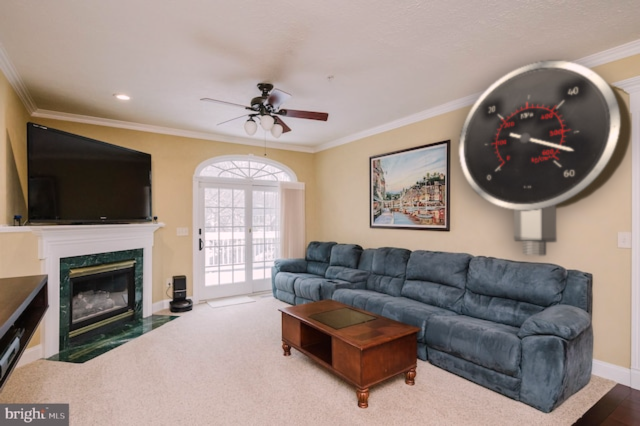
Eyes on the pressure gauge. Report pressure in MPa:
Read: 55 MPa
